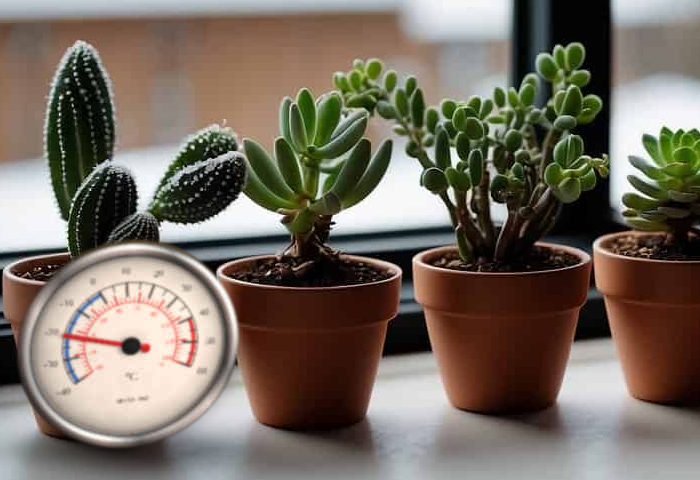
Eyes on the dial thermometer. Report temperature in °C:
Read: -20 °C
